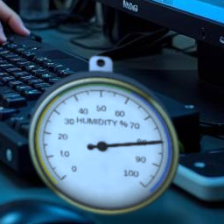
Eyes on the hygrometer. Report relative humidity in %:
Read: 80 %
